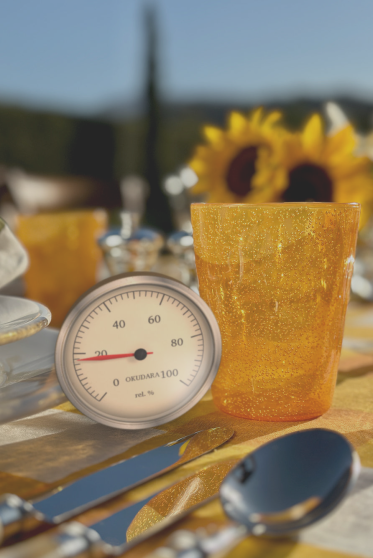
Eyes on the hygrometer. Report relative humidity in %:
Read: 18 %
